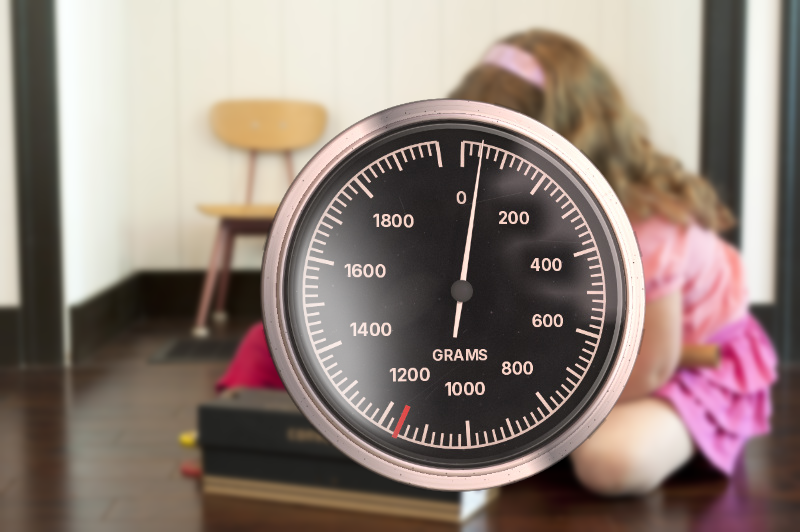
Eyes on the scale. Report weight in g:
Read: 40 g
